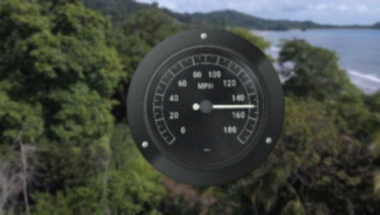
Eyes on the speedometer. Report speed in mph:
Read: 150 mph
